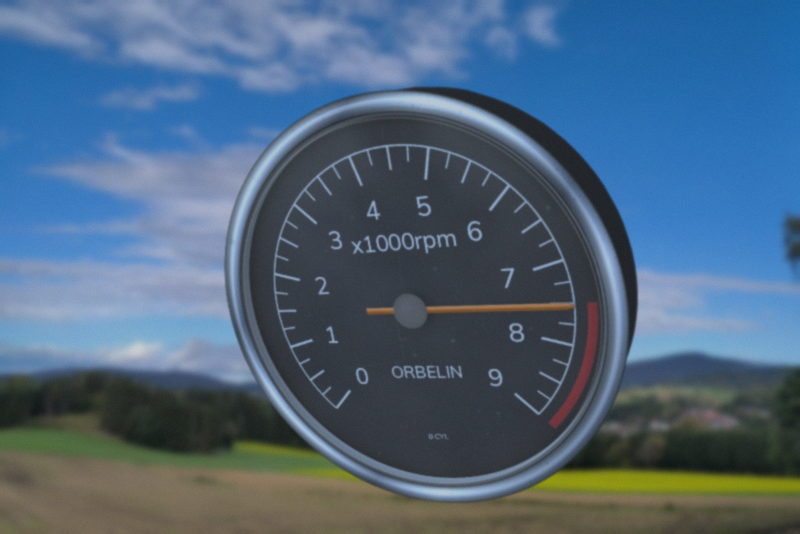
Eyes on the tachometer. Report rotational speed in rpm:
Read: 7500 rpm
